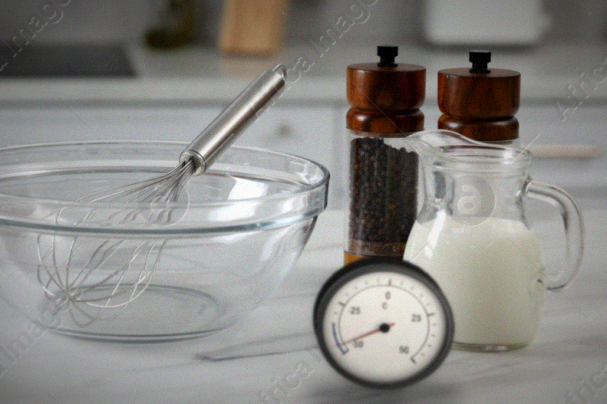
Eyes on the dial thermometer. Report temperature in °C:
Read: -45 °C
